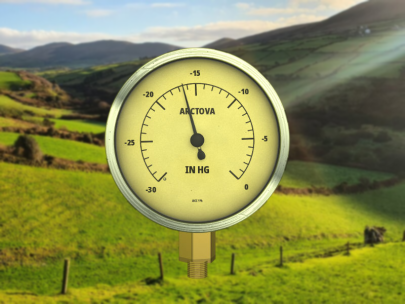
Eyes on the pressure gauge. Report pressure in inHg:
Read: -16.5 inHg
